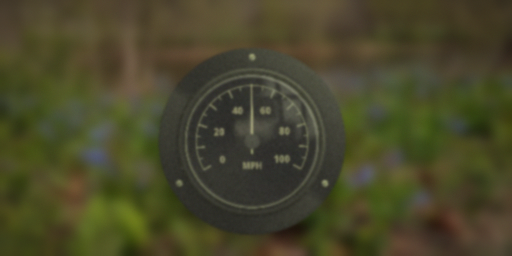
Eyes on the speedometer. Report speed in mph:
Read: 50 mph
